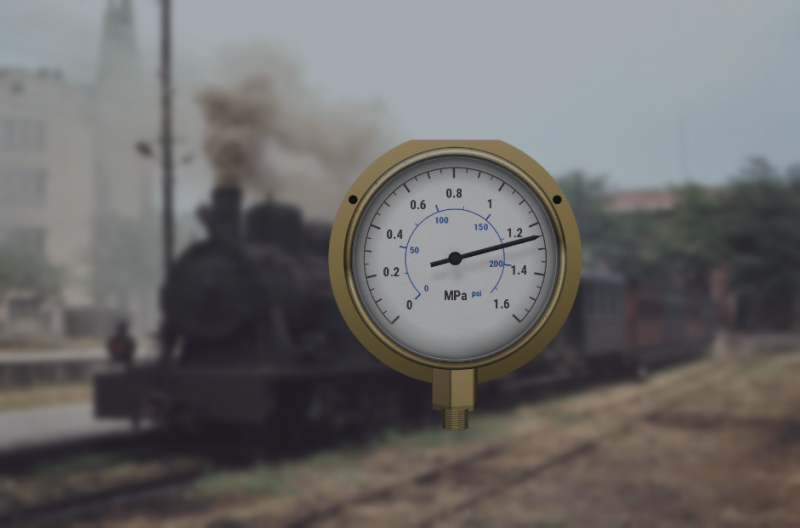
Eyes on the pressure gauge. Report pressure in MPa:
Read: 1.25 MPa
